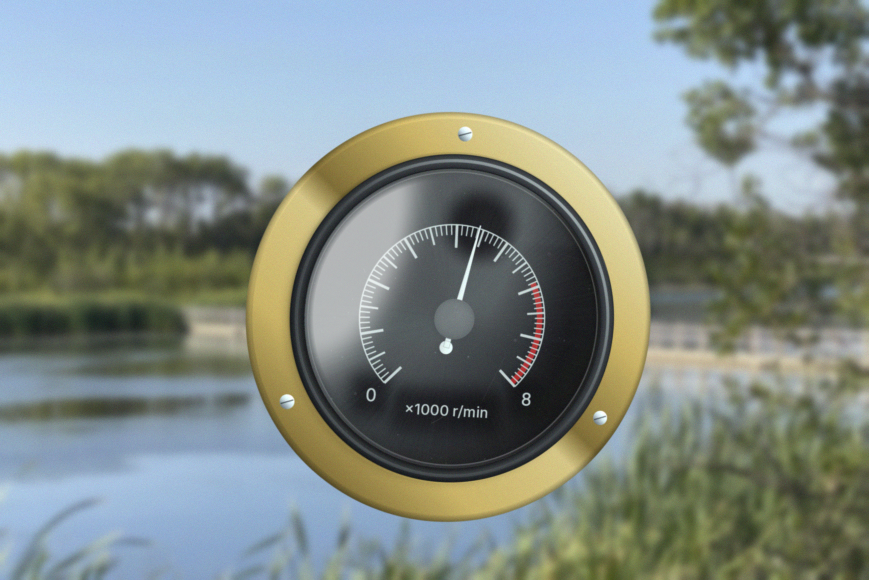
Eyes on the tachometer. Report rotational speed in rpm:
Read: 4400 rpm
